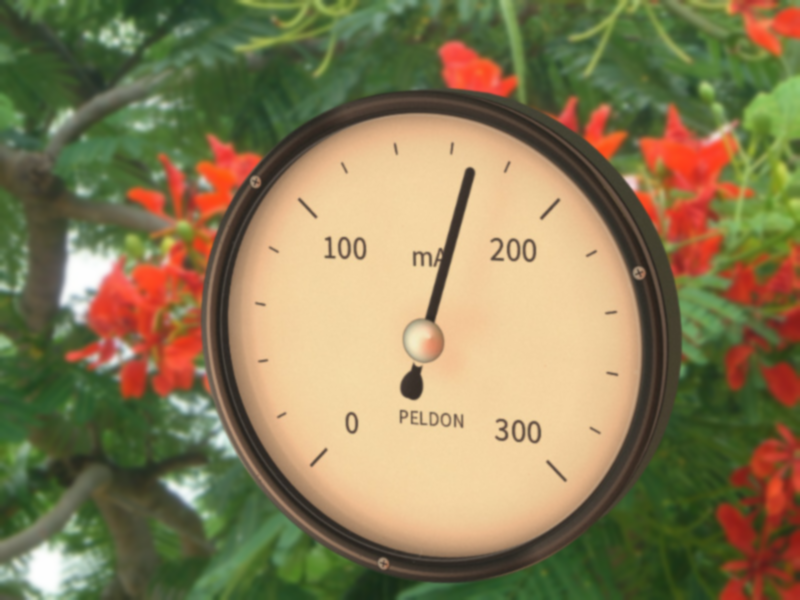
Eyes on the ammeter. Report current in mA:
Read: 170 mA
